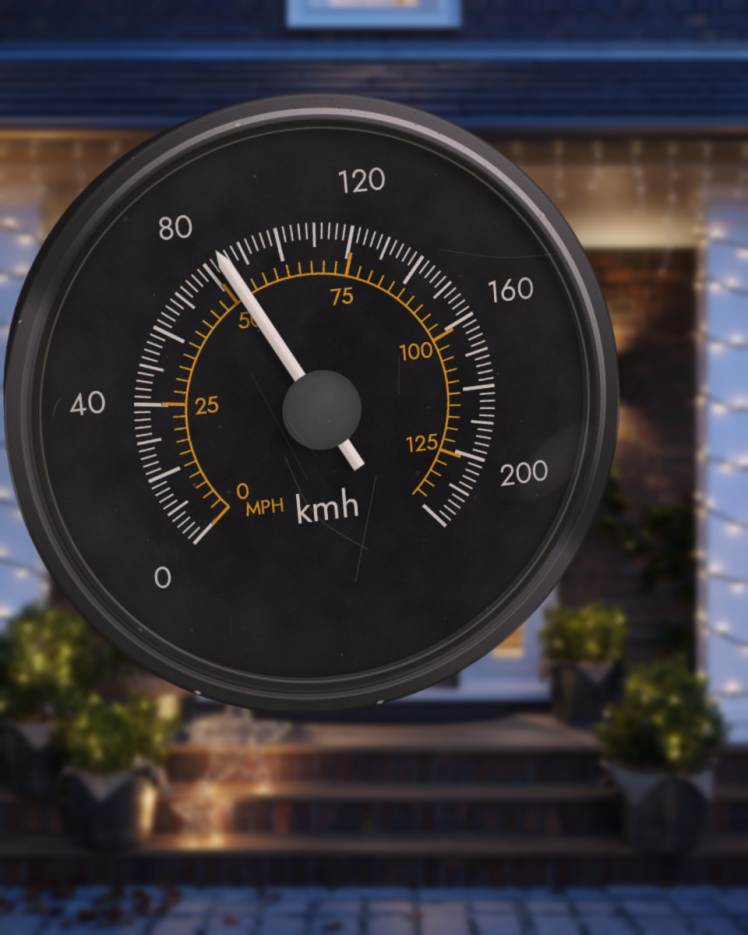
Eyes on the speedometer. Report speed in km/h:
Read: 84 km/h
